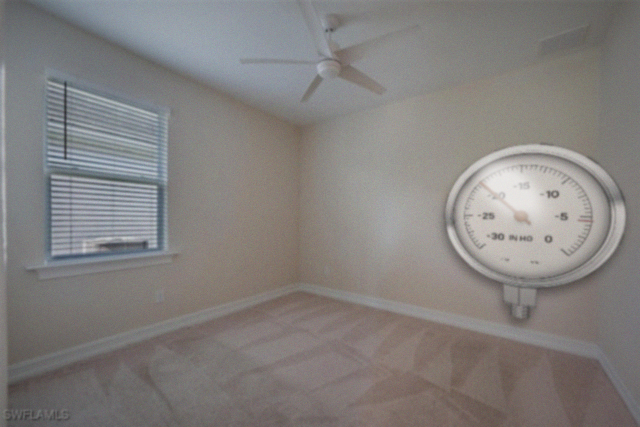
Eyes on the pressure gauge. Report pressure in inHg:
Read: -20 inHg
